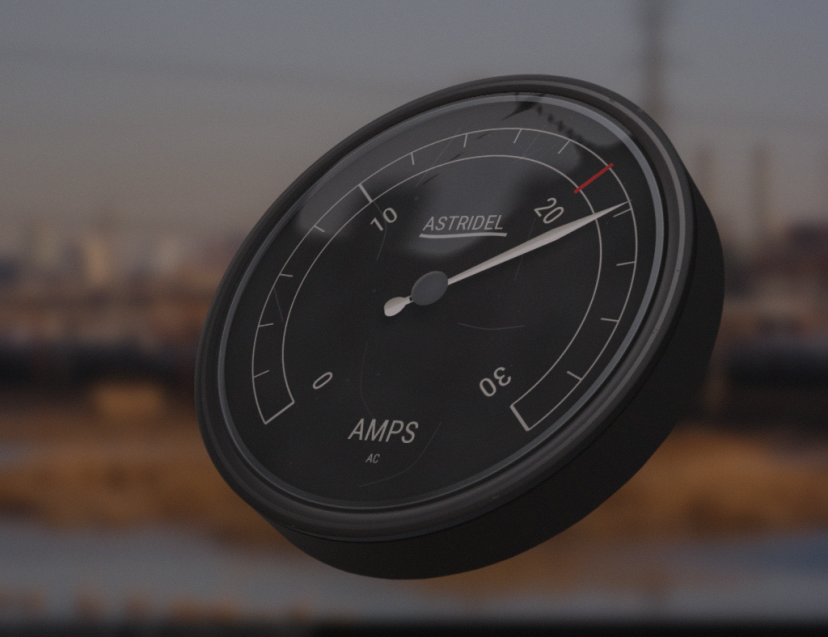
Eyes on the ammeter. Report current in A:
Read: 22 A
